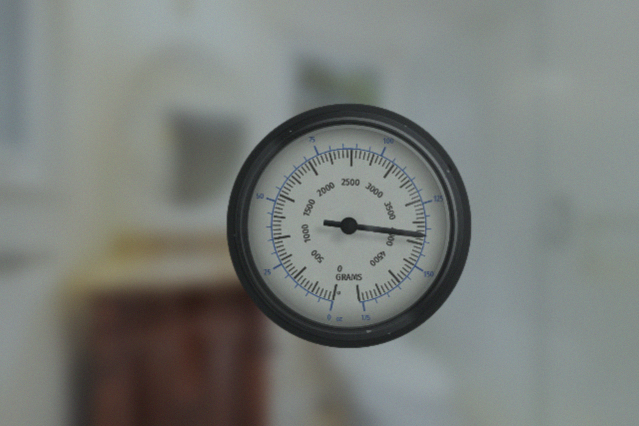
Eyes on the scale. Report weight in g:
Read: 3900 g
